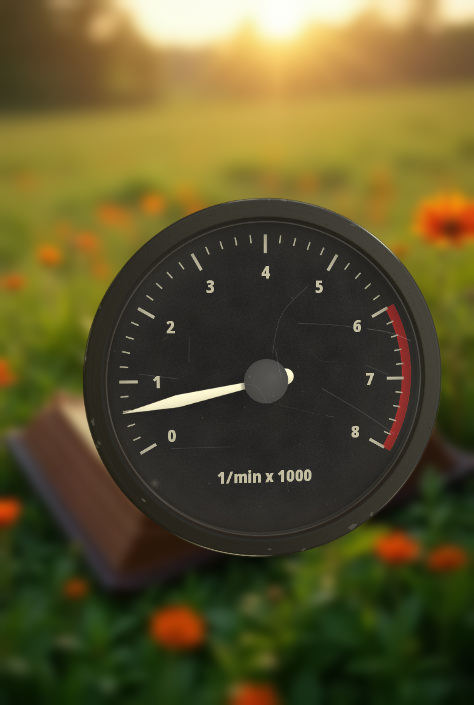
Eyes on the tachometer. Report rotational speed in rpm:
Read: 600 rpm
